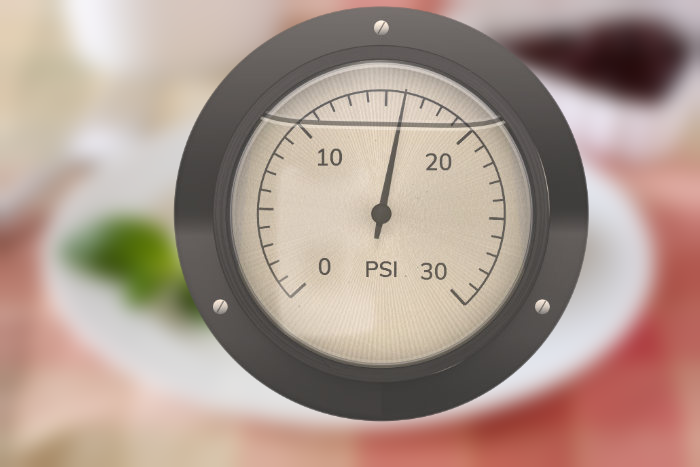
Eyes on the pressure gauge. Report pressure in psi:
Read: 16 psi
